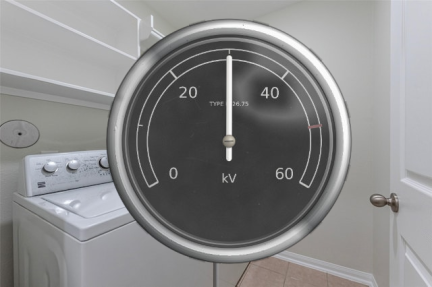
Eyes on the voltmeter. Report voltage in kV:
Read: 30 kV
